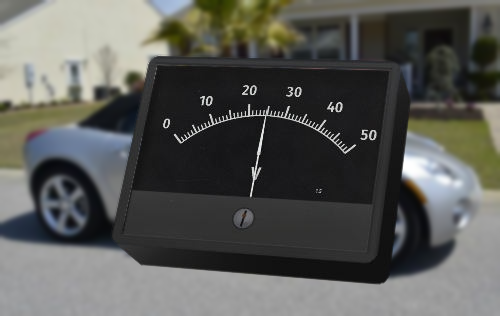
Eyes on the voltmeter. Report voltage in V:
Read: 25 V
